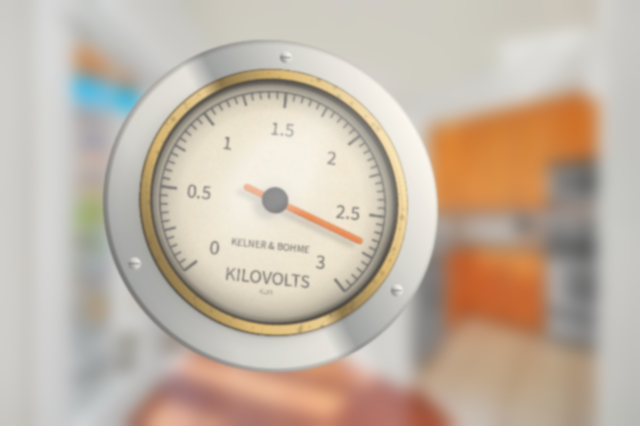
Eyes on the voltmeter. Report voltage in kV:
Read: 2.7 kV
